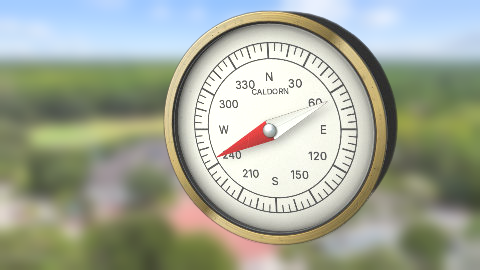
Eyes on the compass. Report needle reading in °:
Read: 245 °
